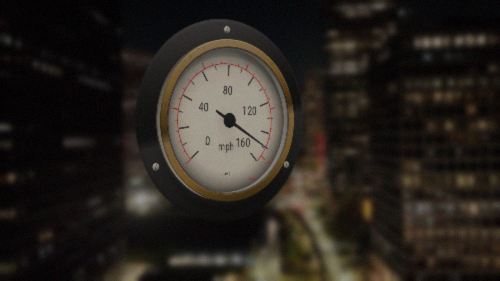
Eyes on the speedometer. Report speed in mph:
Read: 150 mph
